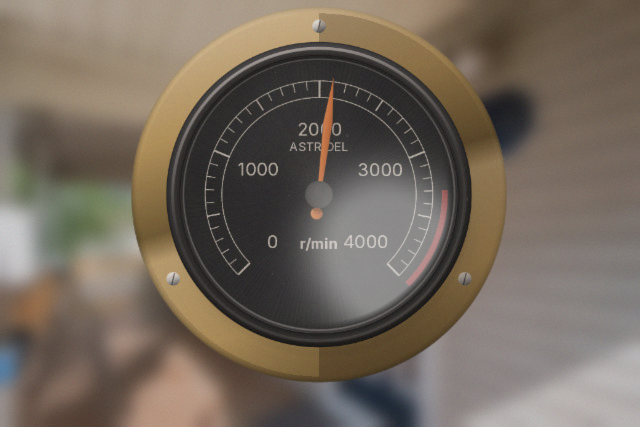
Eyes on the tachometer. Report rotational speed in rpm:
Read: 2100 rpm
